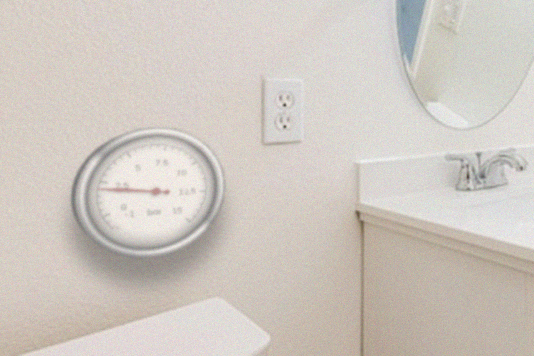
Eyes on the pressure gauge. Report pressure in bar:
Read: 2 bar
